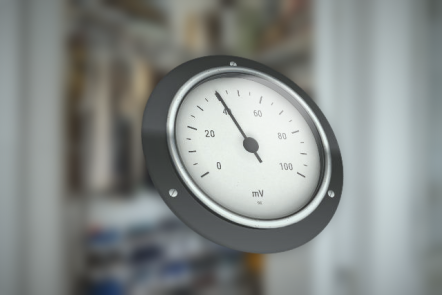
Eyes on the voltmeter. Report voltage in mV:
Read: 40 mV
